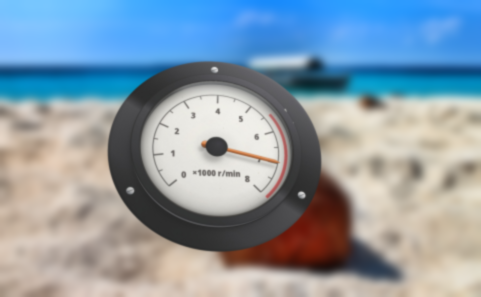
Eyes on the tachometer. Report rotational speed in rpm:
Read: 7000 rpm
